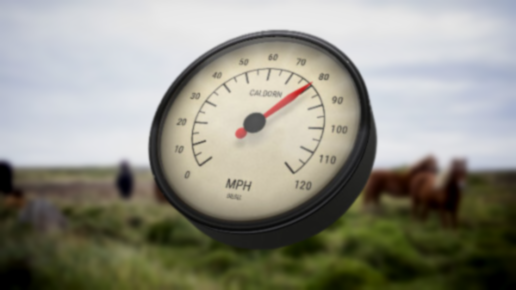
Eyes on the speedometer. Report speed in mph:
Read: 80 mph
